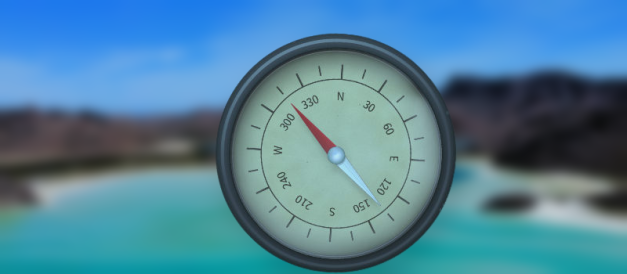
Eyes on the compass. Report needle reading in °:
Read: 315 °
